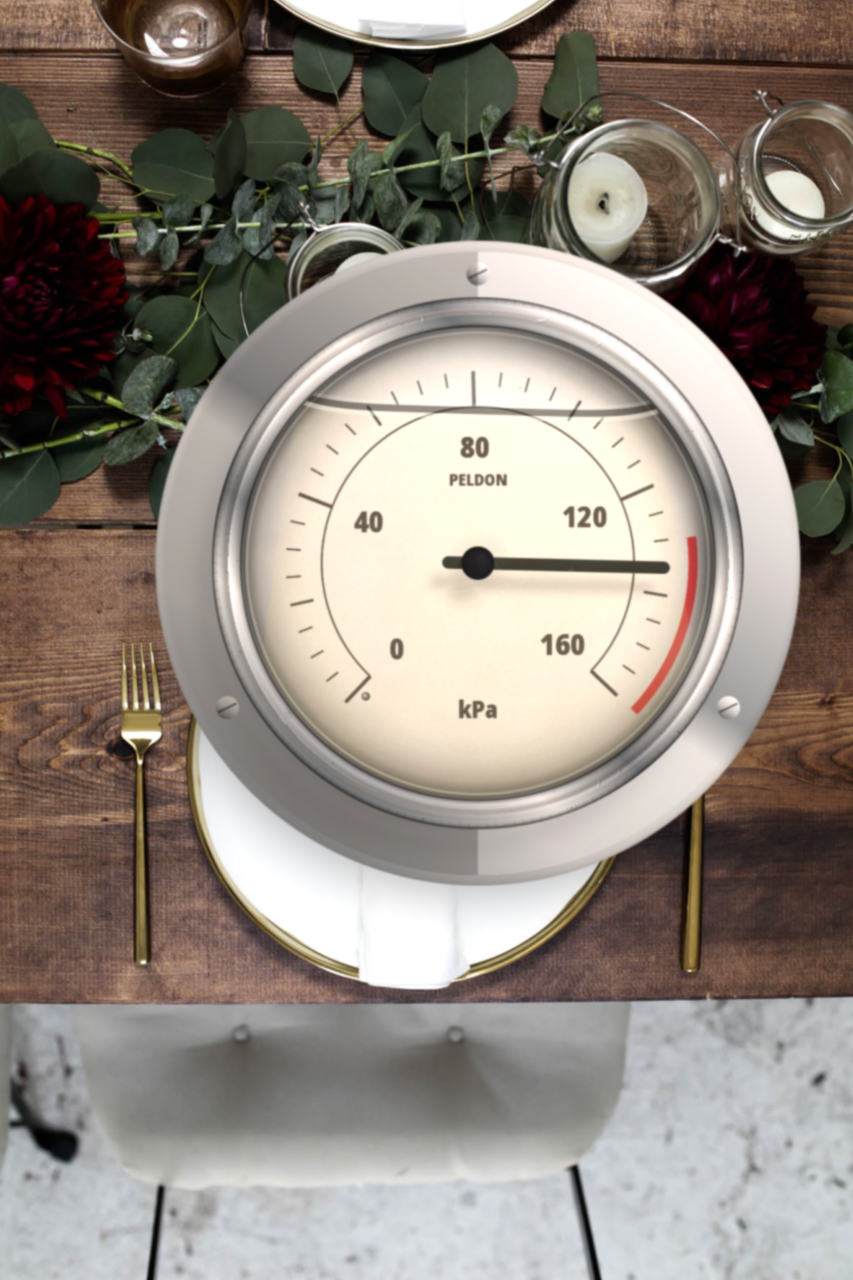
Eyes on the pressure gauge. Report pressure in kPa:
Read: 135 kPa
